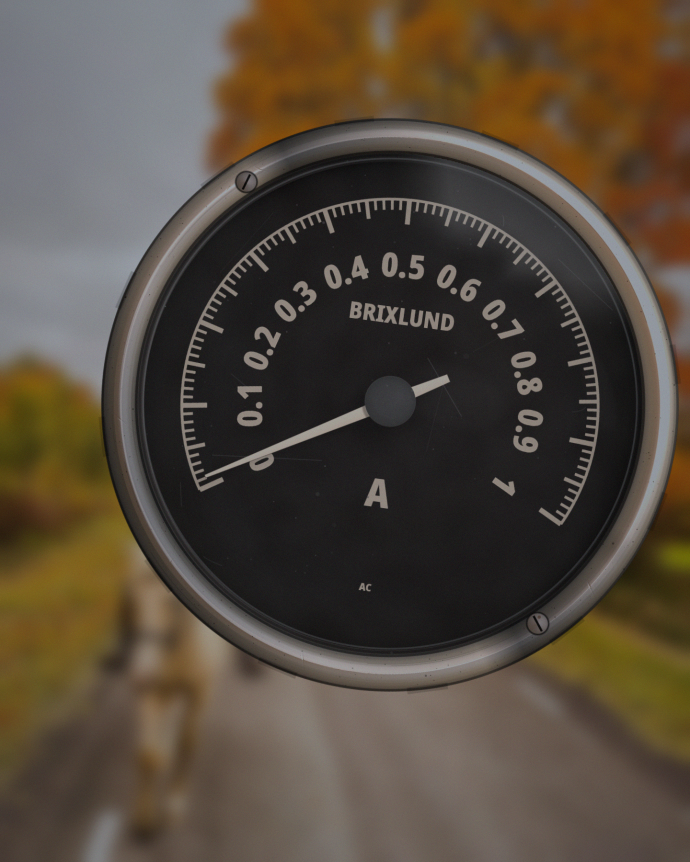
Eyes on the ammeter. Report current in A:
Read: 0.01 A
